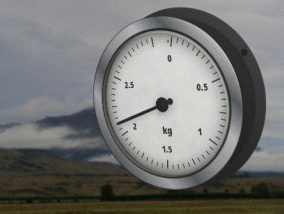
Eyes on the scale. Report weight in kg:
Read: 2.1 kg
